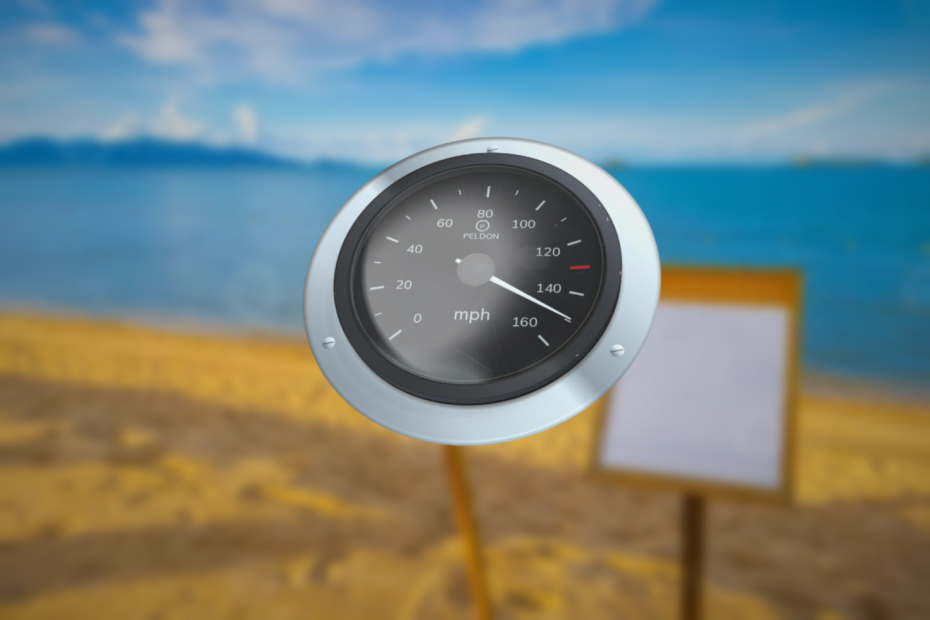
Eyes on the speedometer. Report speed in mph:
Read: 150 mph
